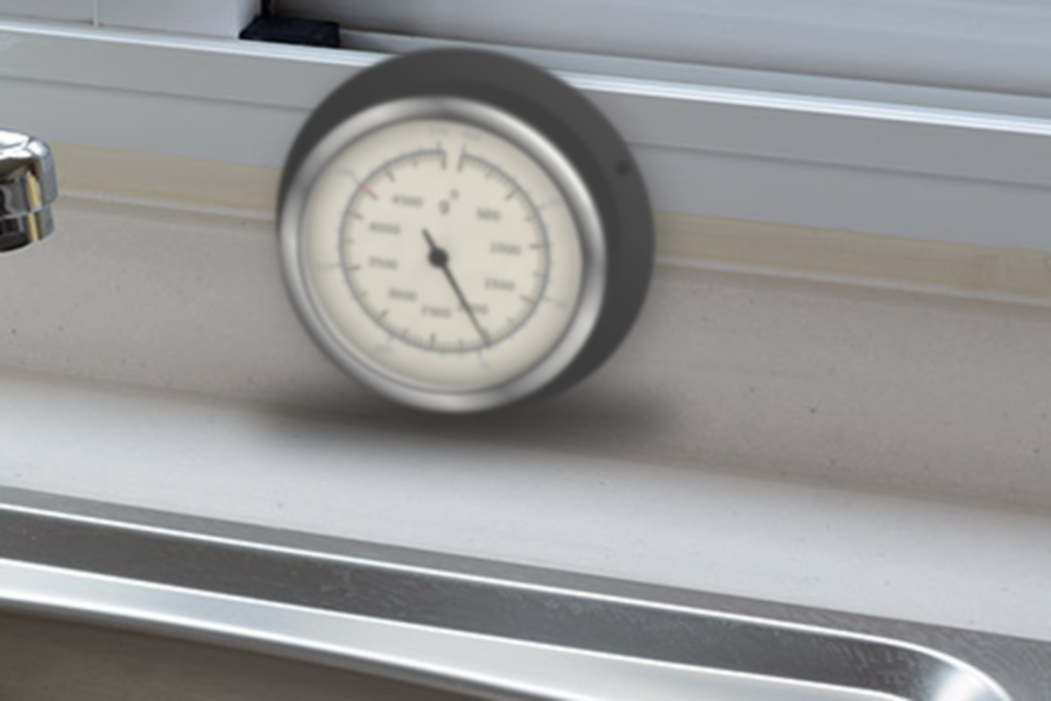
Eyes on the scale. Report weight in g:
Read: 2000 g
